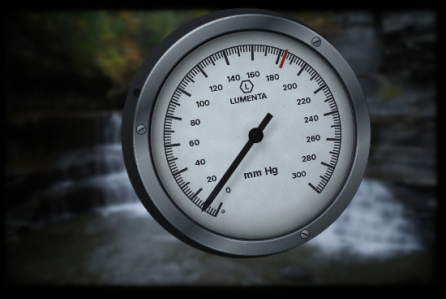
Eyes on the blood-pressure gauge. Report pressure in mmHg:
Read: 10 mmHg
